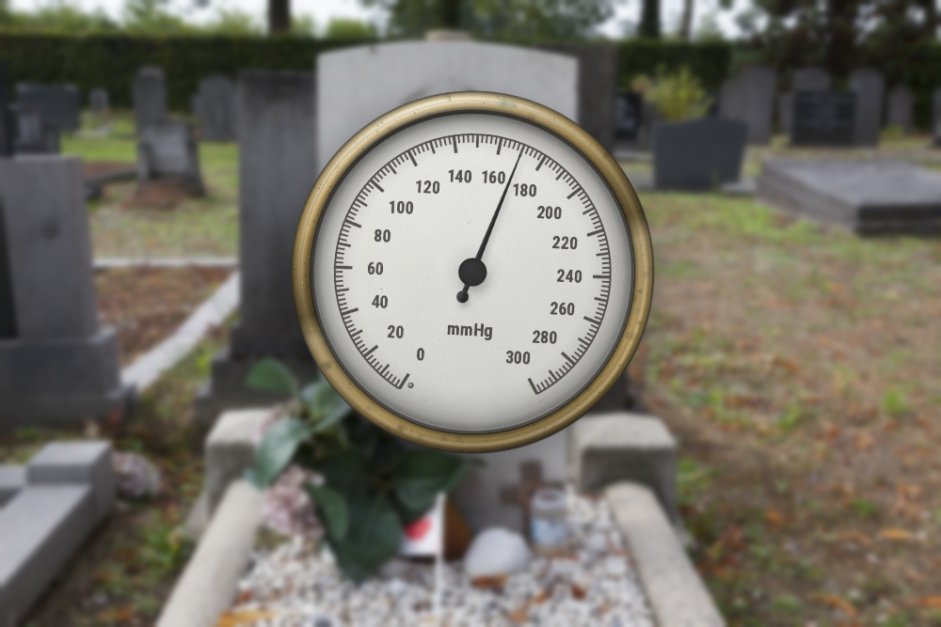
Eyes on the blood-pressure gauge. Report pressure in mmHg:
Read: 170 mmHg
